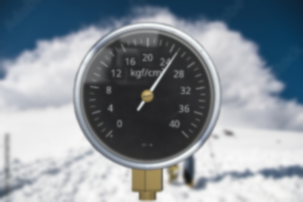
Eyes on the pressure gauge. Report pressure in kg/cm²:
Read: 25 kg/cm²
